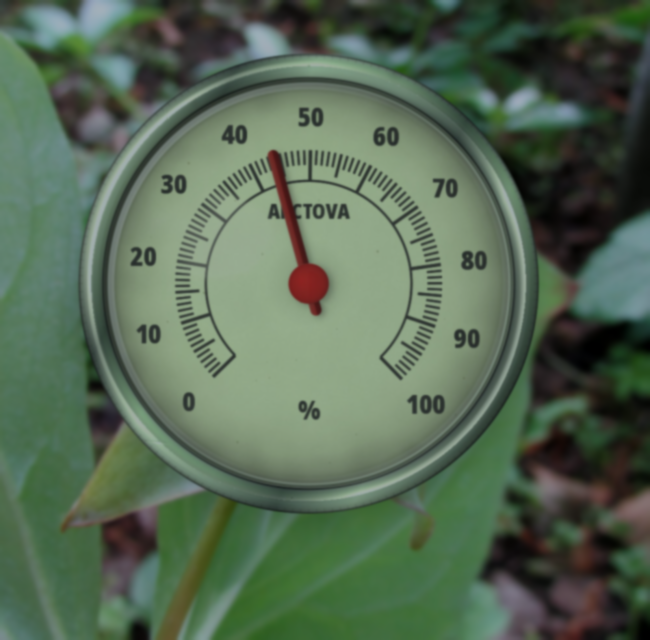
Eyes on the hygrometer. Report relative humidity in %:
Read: 44 %
